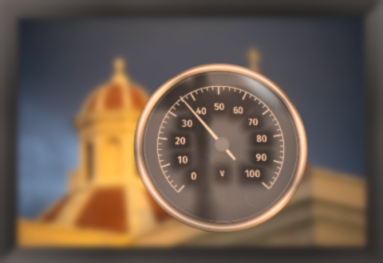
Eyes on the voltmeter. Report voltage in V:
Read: 36 V
